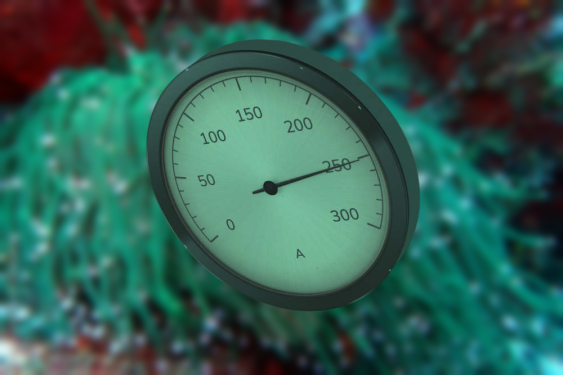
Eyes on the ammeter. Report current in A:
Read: 250 A
